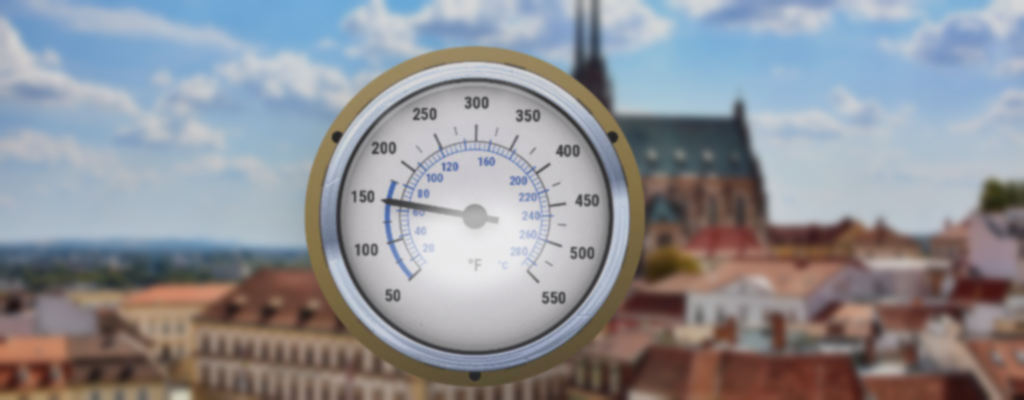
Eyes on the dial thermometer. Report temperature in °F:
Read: 150 °F
